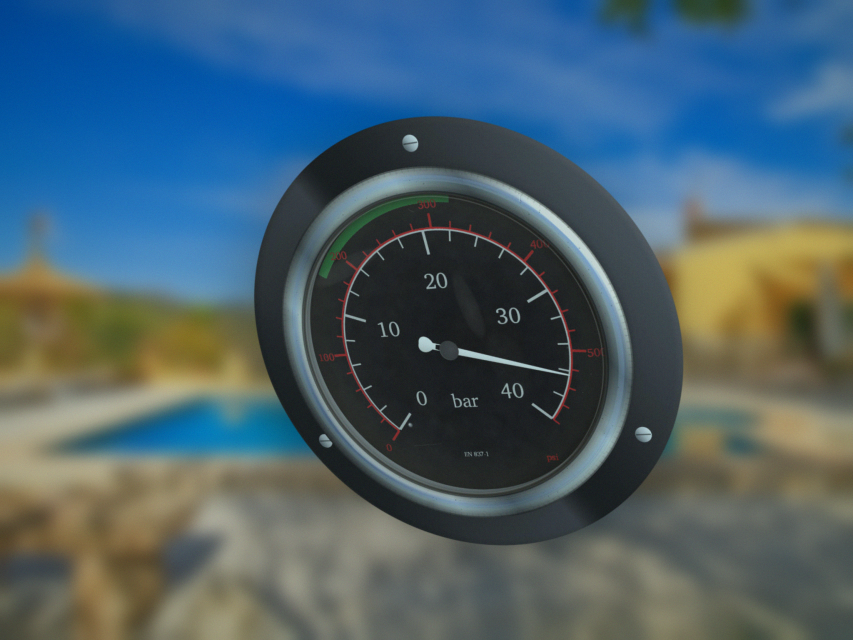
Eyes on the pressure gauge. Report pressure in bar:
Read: 36 bar
